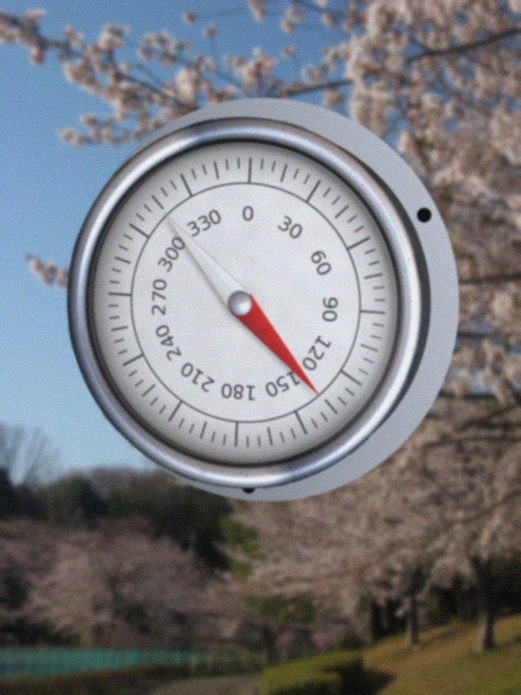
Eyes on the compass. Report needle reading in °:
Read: 135 °
